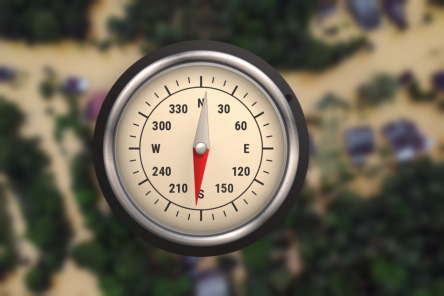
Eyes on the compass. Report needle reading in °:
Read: 185 °
